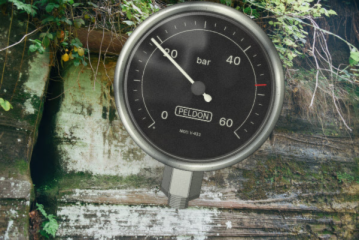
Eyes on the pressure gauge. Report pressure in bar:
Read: 19 bar
